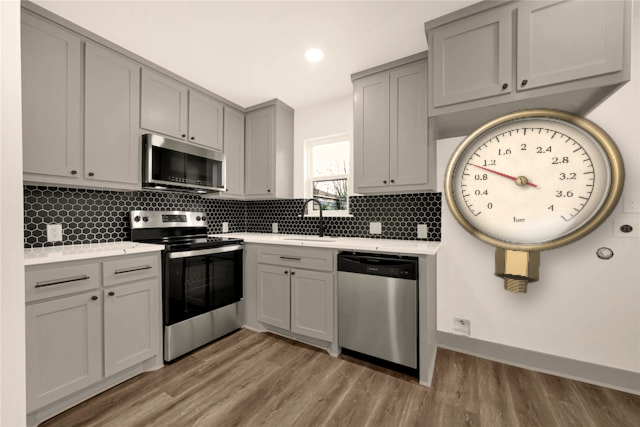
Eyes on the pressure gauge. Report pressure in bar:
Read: 1 bar
